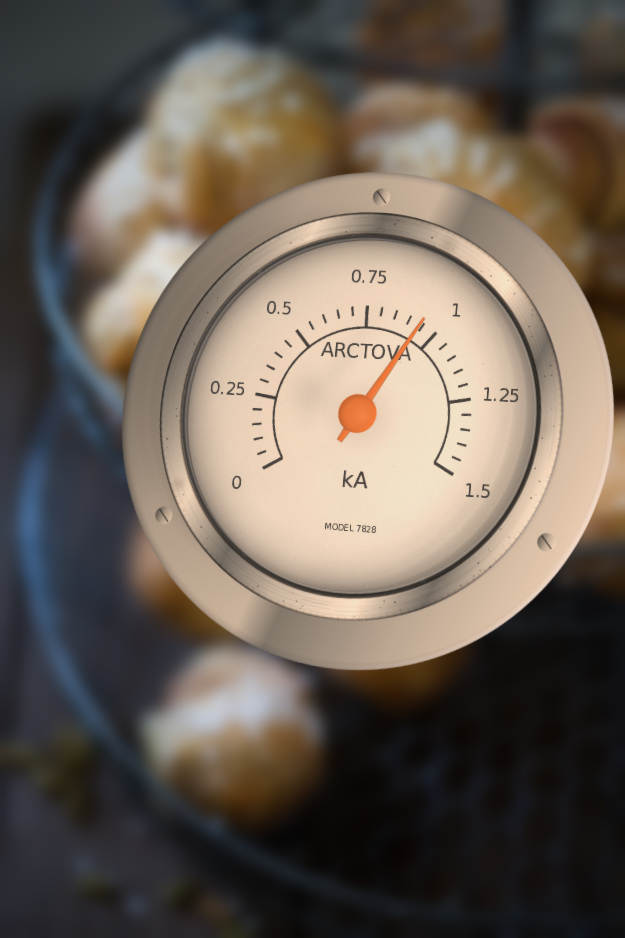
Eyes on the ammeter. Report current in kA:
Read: 0.95 kA
